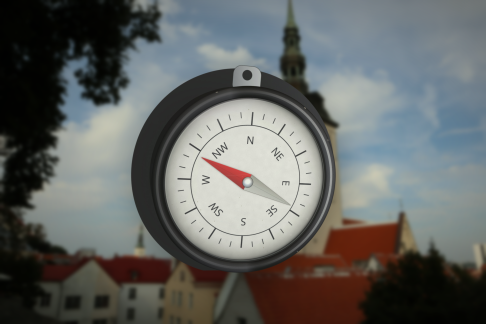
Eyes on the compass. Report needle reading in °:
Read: 295 °
